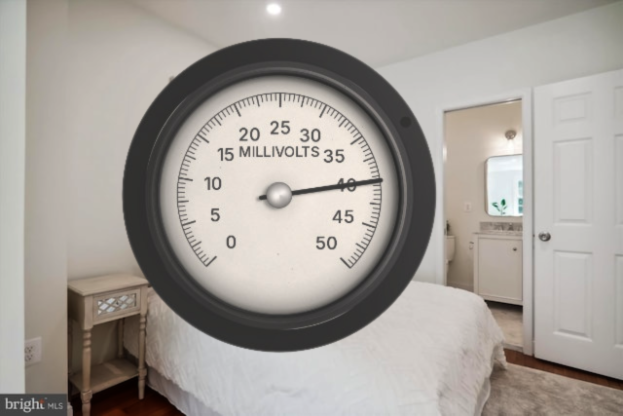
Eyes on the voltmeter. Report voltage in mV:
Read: 40 mV
